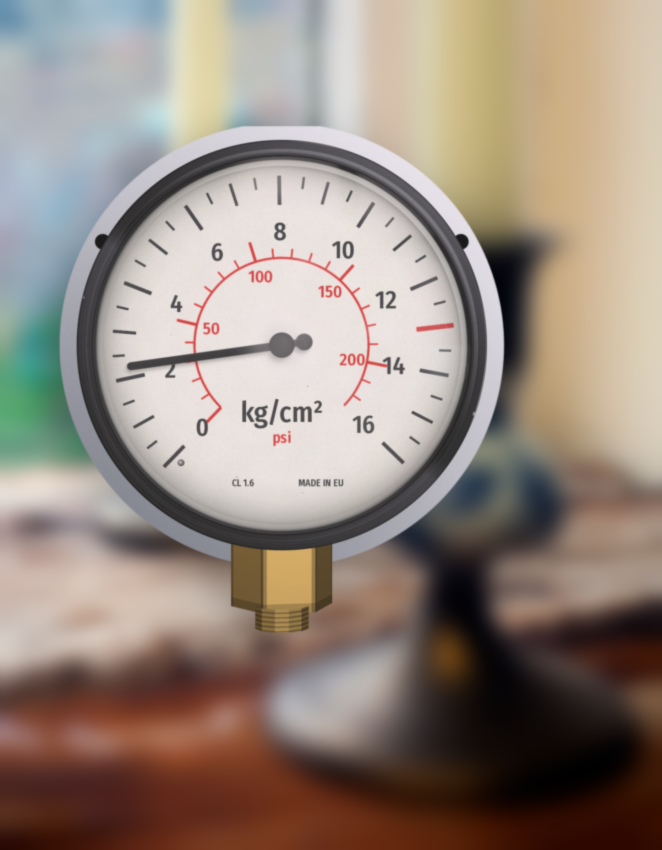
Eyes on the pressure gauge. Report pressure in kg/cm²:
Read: 2.25 kg/cm²
